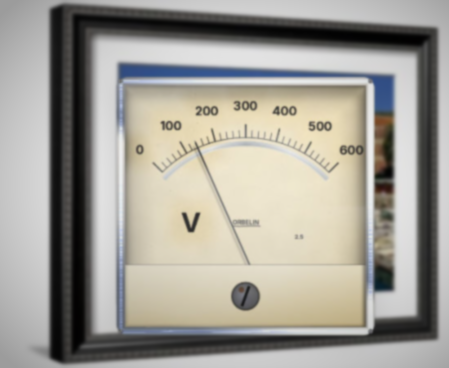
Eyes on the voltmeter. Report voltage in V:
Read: 140 V
